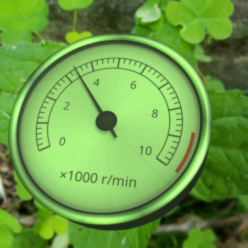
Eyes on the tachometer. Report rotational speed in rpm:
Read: 3400 rpm
